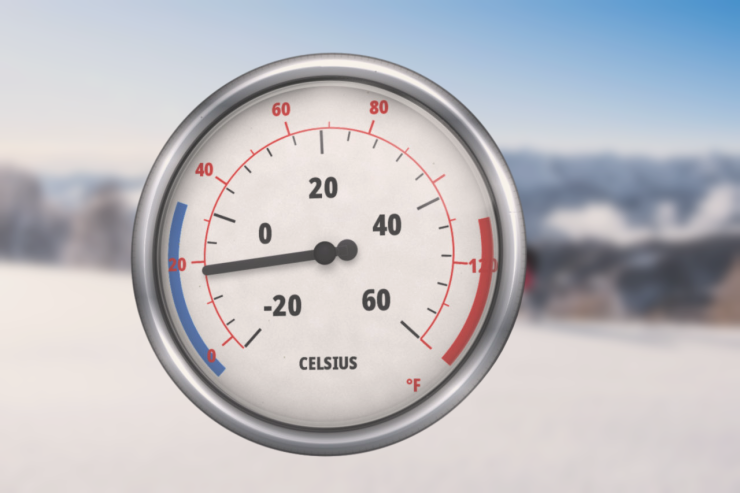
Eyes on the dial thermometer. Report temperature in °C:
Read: -8 °C
